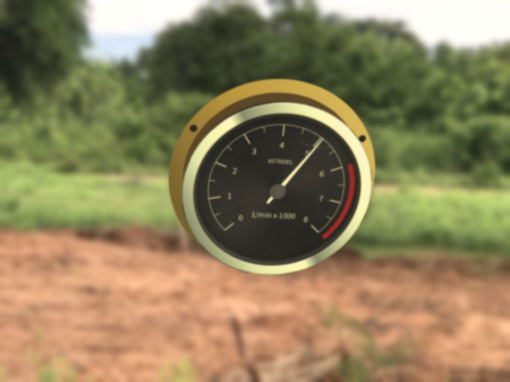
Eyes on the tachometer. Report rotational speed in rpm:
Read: 5000 rpm
